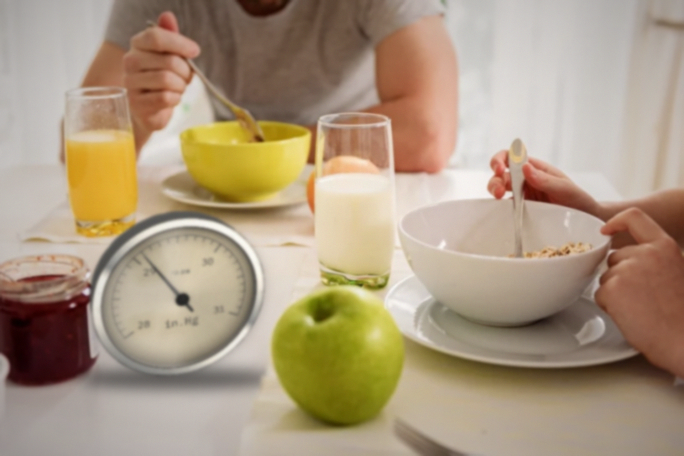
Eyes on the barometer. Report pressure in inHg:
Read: 29.1 inHg
